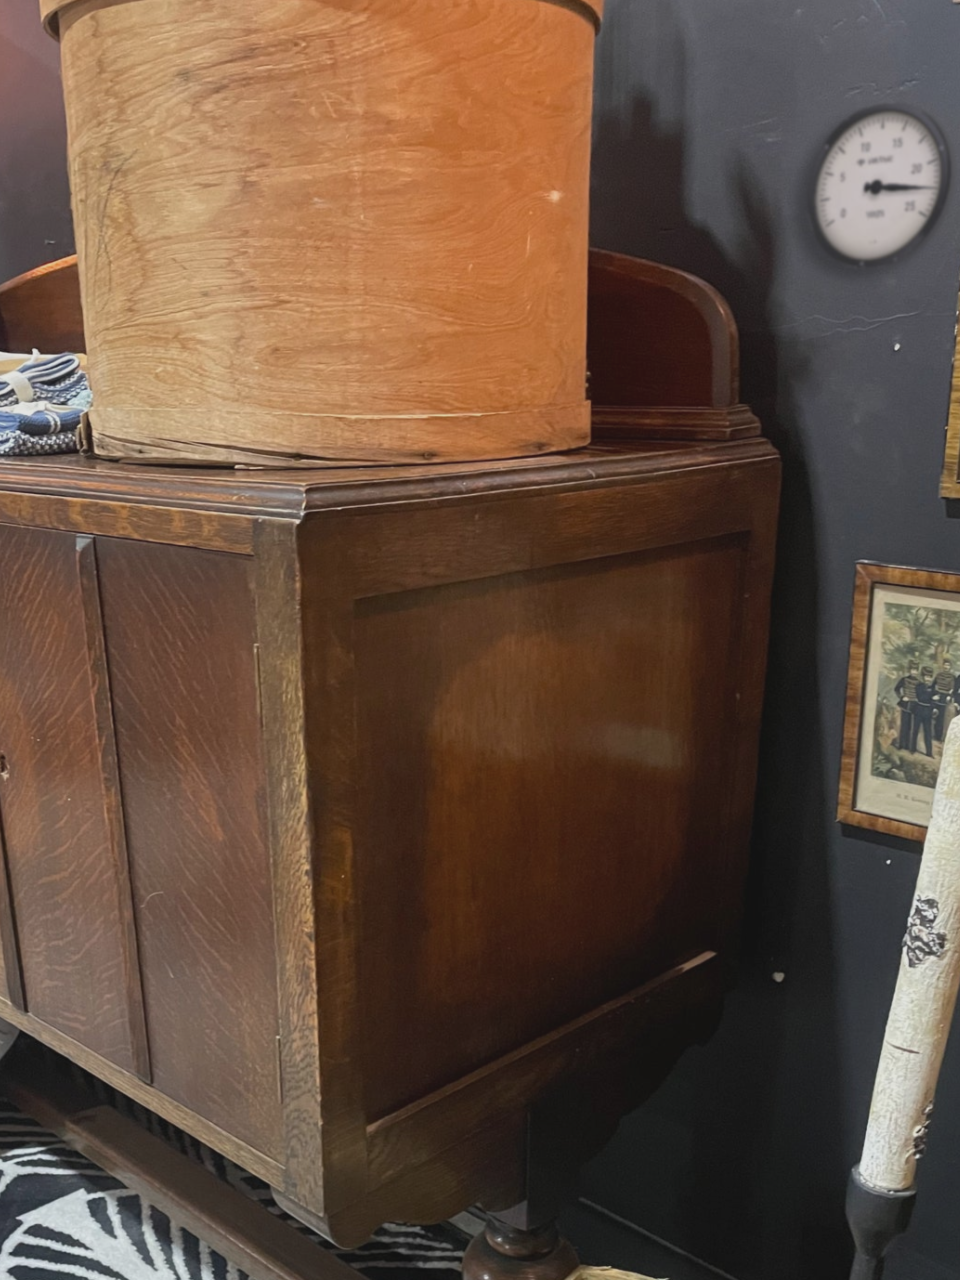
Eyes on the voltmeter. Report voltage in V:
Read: 22.5 V
